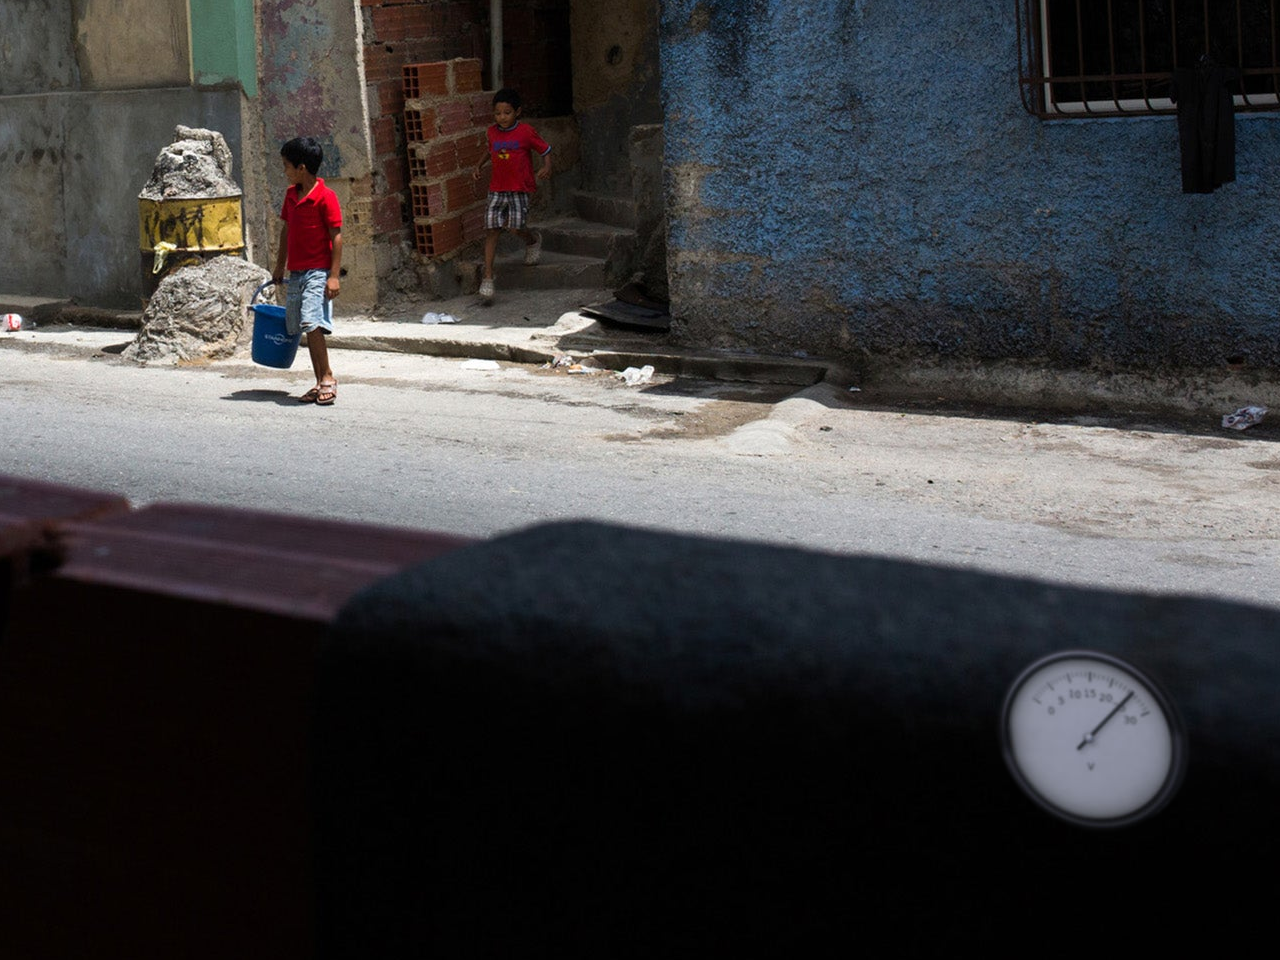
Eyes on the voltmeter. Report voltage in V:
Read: 25 V
